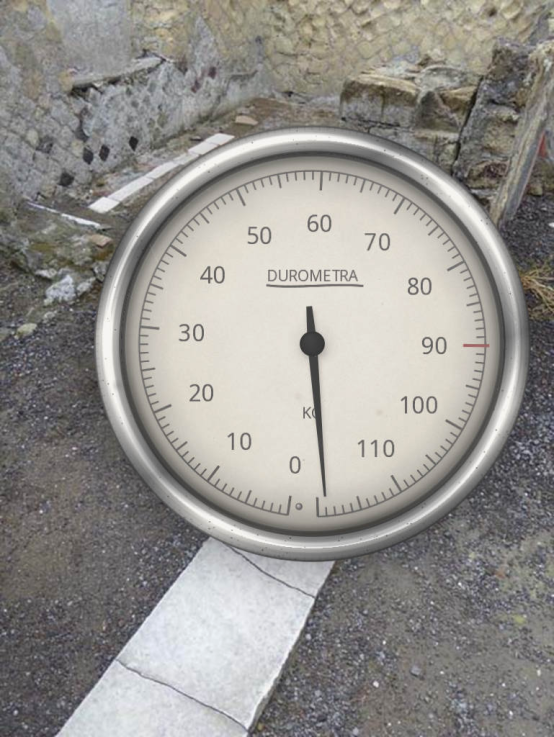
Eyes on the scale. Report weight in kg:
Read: 119 kg
